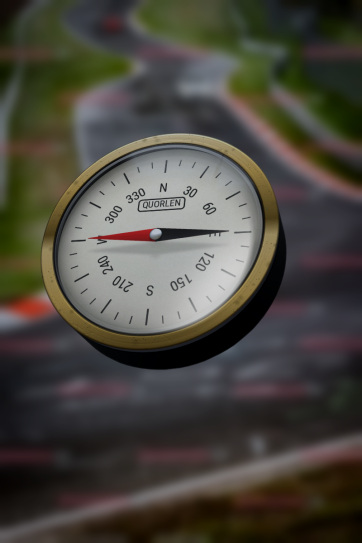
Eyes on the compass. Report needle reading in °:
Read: 270 °
